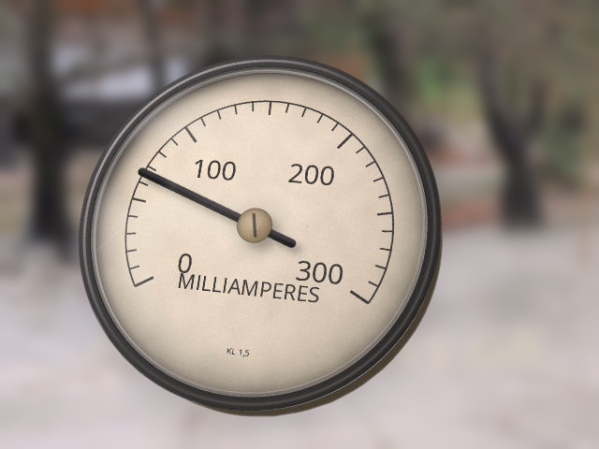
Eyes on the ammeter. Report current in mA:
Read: 65 mA
